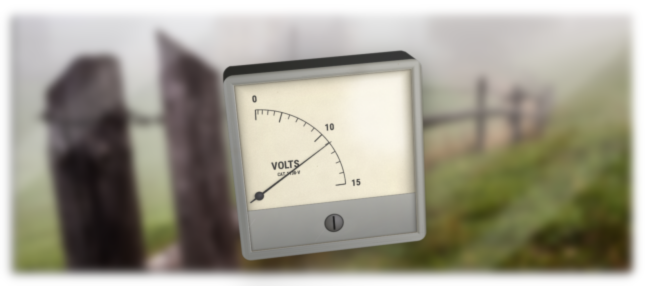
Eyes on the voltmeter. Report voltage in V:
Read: 11 V
